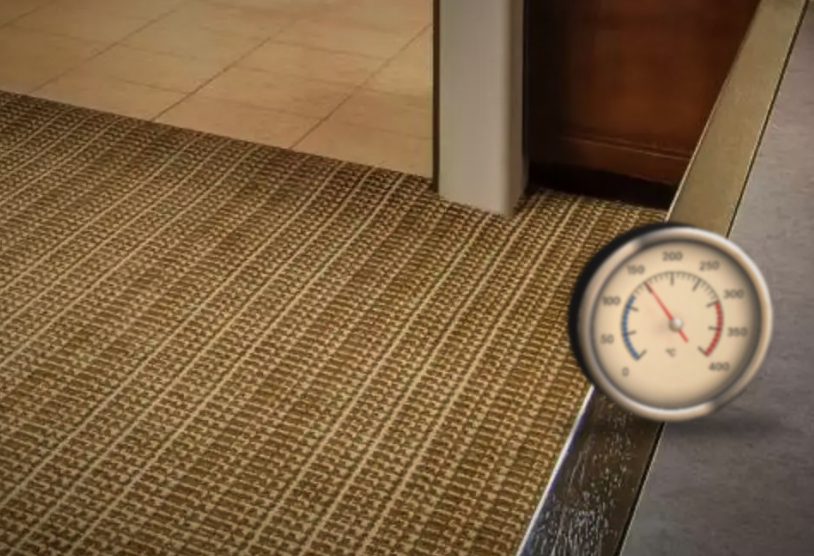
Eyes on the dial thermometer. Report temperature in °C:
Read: 150 °C
